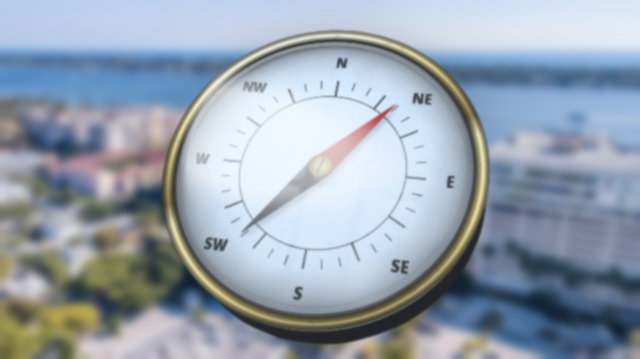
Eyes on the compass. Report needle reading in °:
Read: 40 °
